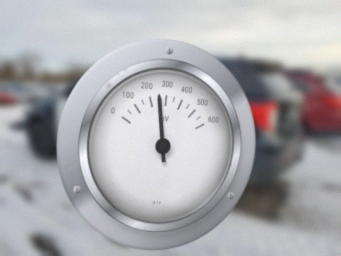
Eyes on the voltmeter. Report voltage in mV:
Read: 250 mV
